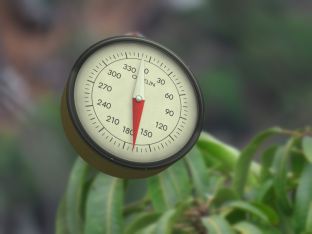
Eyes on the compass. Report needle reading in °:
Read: 170 °
